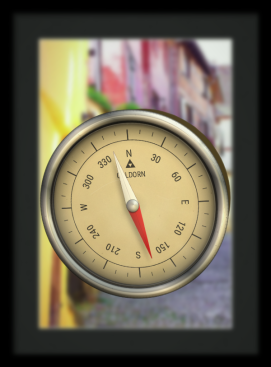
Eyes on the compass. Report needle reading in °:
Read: 165 °
